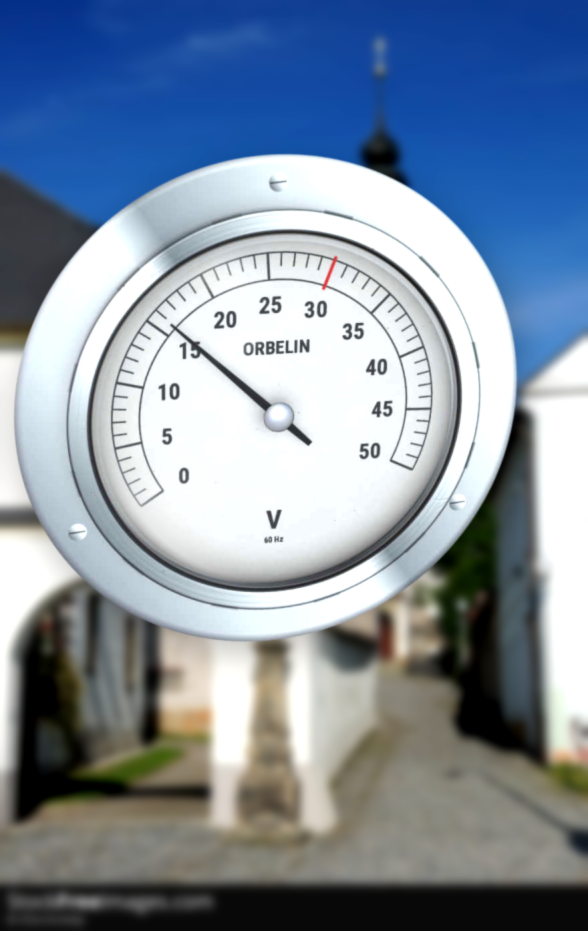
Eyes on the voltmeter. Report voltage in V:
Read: 16 V
